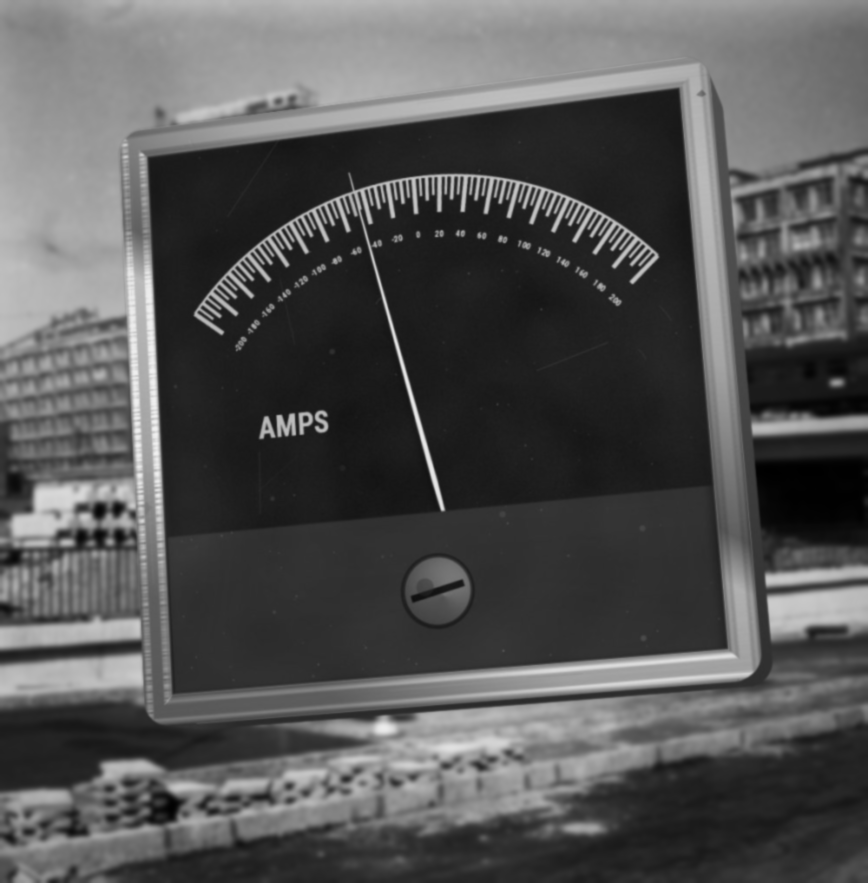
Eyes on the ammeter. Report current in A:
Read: -45 A
